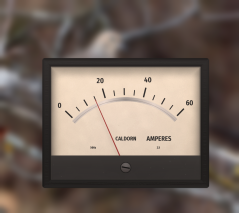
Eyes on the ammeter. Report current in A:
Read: 15 A
